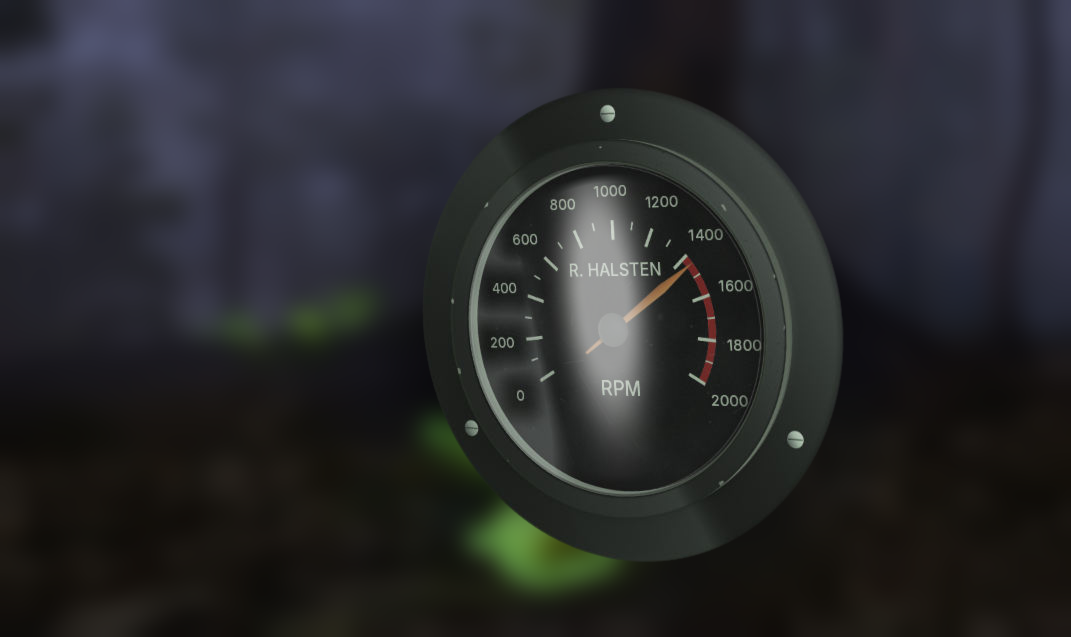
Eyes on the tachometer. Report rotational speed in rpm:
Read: 1450 rpm
